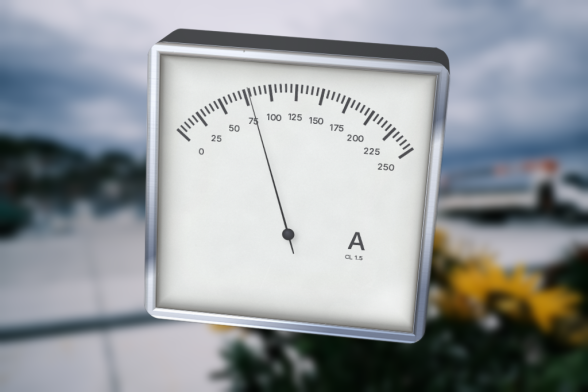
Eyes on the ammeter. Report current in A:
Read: 80 A
